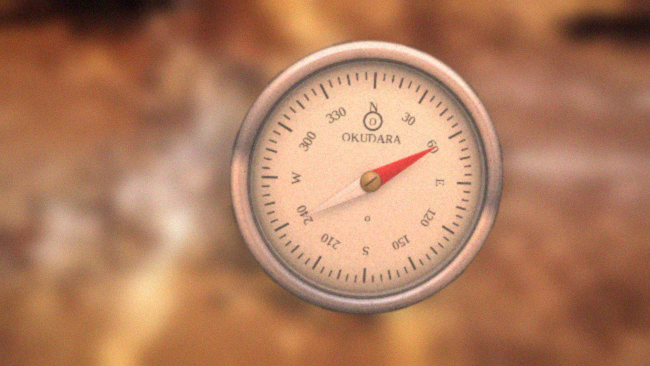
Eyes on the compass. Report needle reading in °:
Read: 60 °
